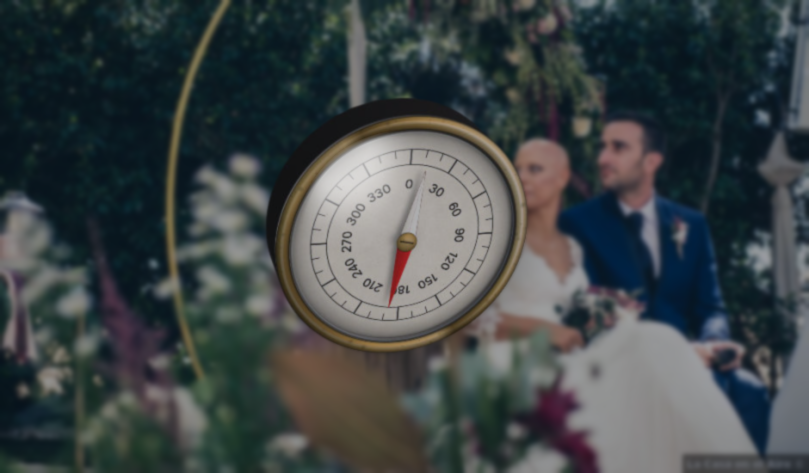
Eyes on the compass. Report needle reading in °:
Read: 190 °
